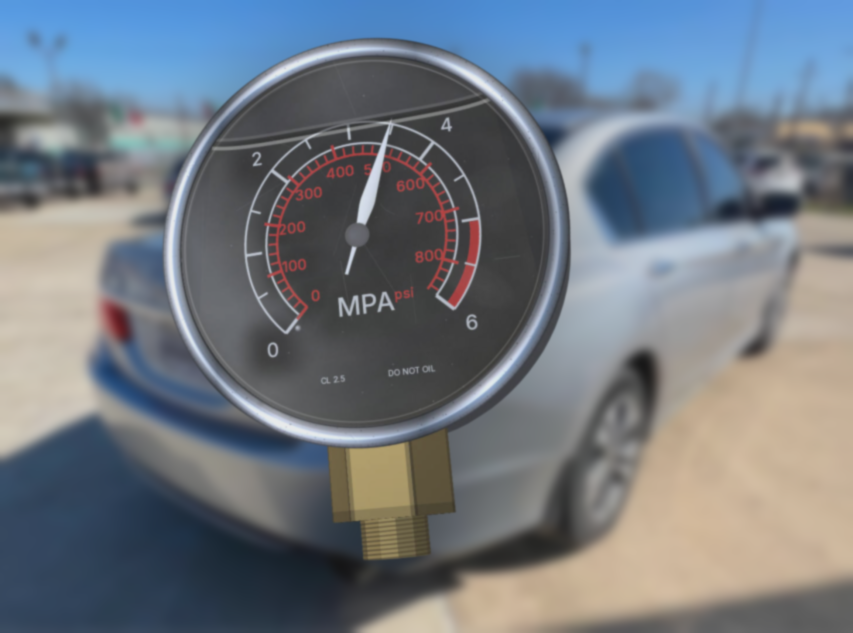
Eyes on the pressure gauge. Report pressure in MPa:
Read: 3.5 MPa
